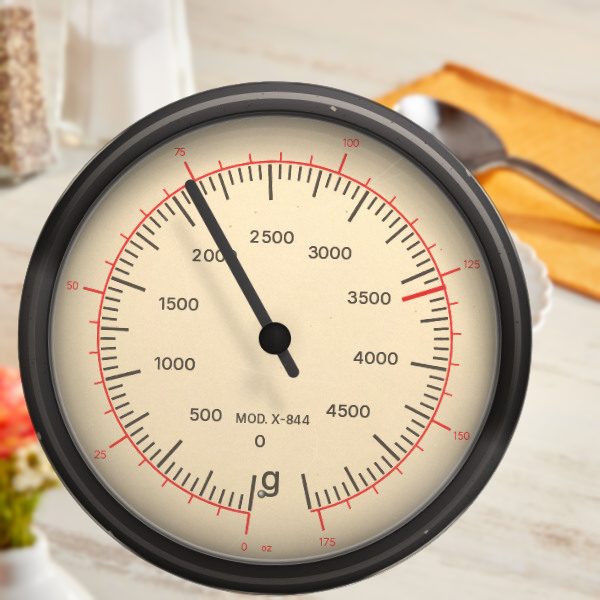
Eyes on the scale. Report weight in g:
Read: 2100 g
